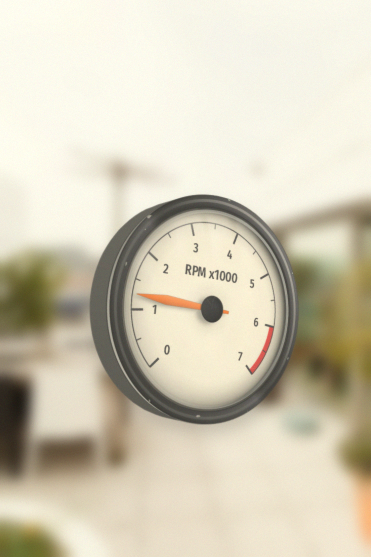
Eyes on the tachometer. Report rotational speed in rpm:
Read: 1250 rpm
